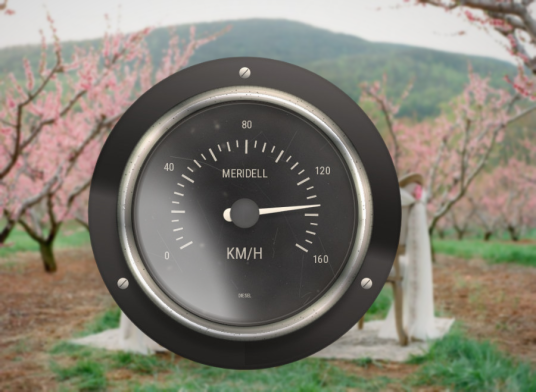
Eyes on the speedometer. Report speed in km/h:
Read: 135 km/h
